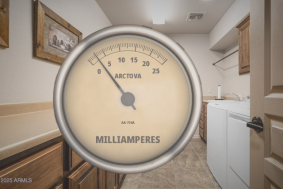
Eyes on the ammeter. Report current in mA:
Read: 2.5 mA
